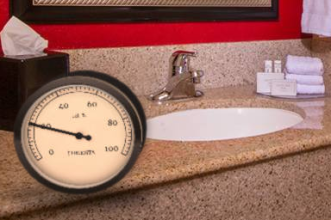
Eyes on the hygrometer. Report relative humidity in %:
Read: 20 %
